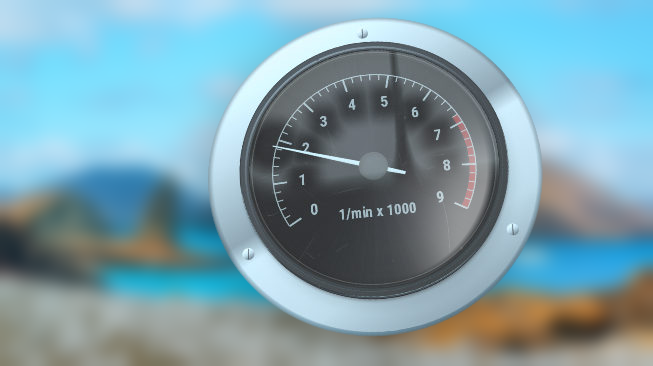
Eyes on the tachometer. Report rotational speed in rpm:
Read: 1800 rpm
